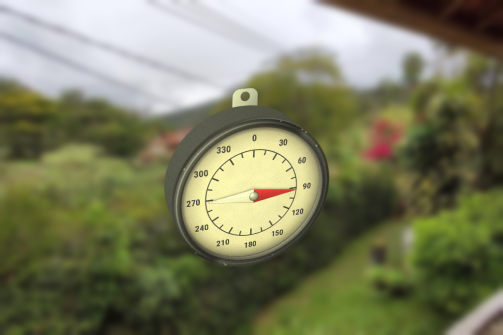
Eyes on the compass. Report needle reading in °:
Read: 90 °
